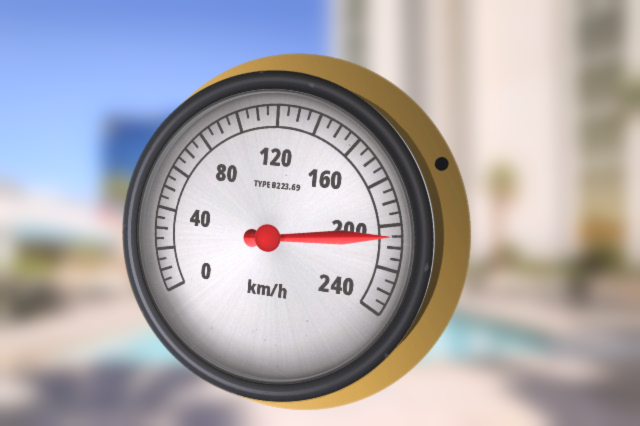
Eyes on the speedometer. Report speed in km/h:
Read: 205 km/h
